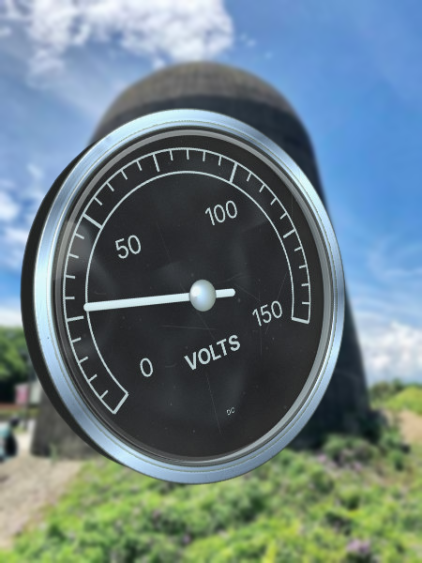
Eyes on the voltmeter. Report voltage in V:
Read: 27.5 V
